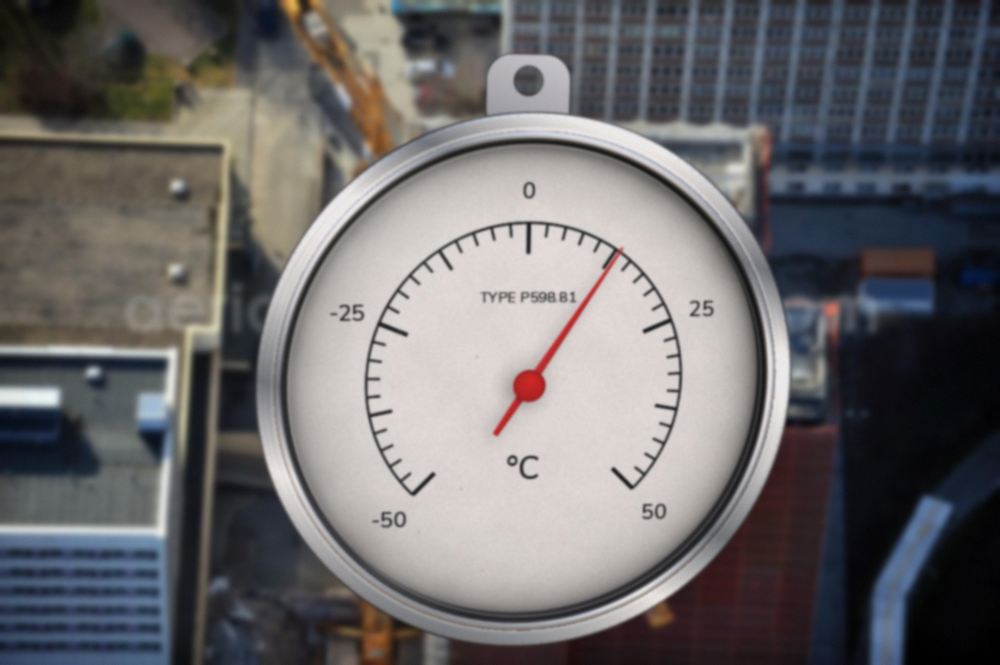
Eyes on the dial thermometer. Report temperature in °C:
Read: 12.5 °C
